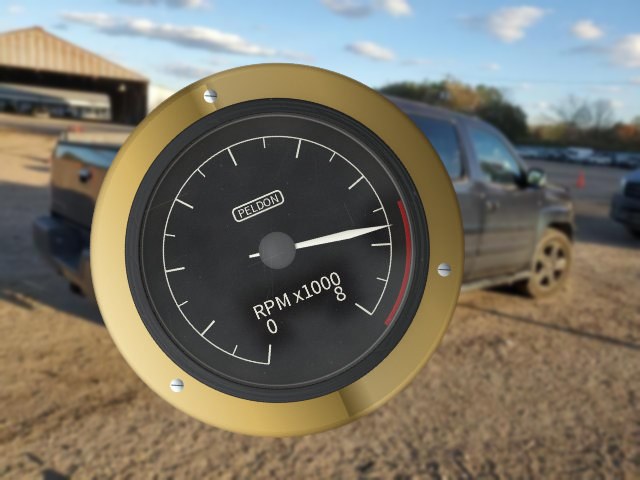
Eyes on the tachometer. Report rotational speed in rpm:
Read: 6750 rpm
